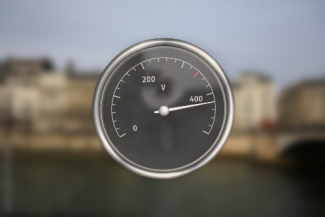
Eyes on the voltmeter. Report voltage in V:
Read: 420 V
